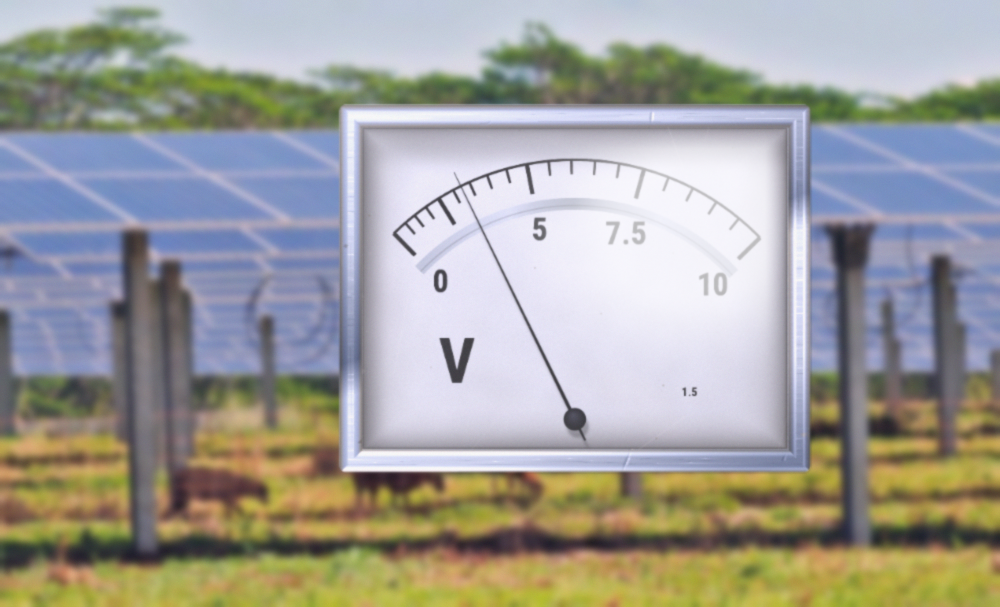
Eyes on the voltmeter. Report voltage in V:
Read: 3.25 V
